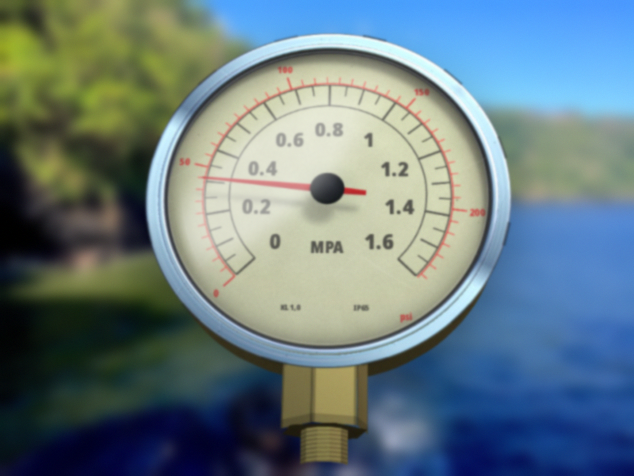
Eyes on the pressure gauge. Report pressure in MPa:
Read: 0.3 MPa
